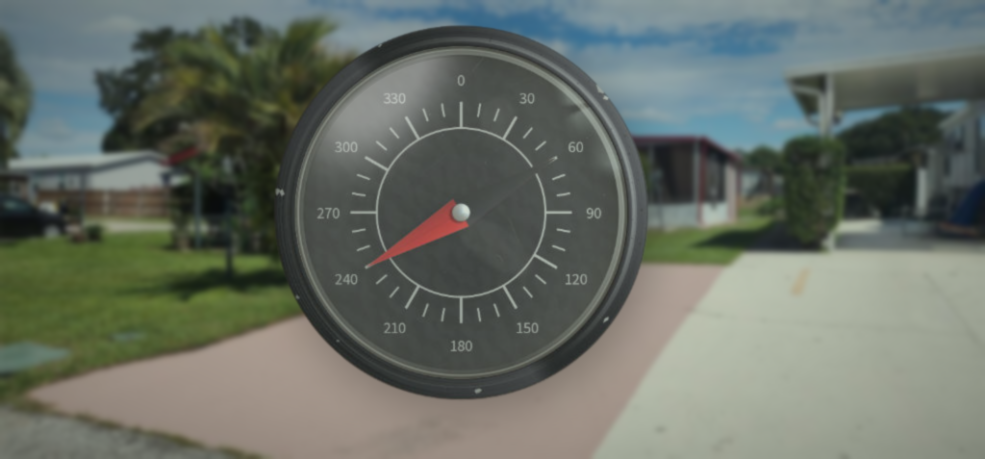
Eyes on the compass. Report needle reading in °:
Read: 240 °
